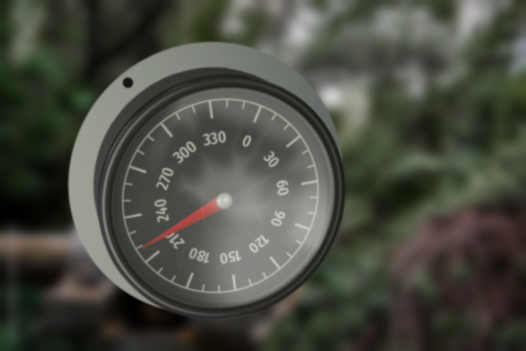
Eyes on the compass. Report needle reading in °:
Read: 220 °
